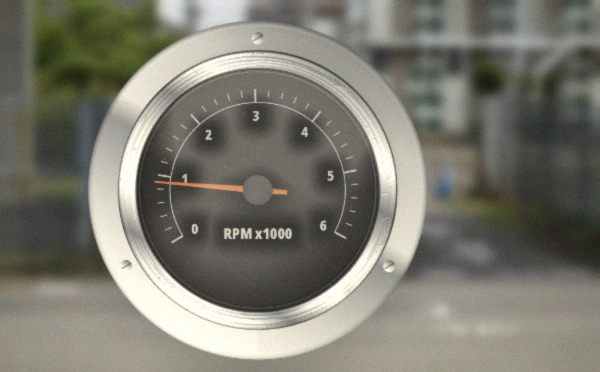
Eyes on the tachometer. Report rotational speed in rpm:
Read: 900 rpm
